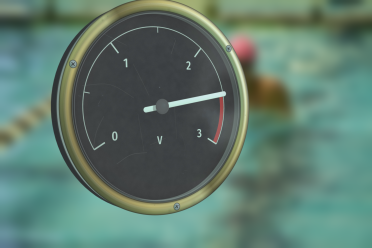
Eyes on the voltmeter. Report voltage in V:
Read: 2.5 V
